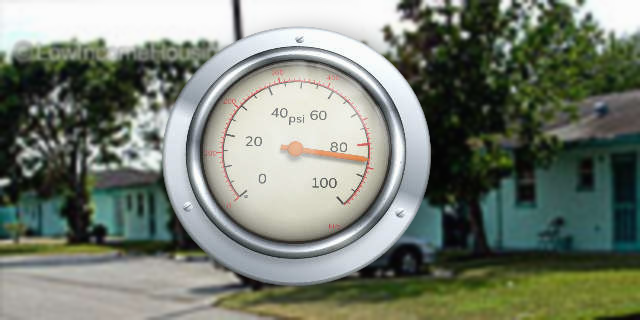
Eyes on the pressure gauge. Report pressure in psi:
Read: 85 psi
